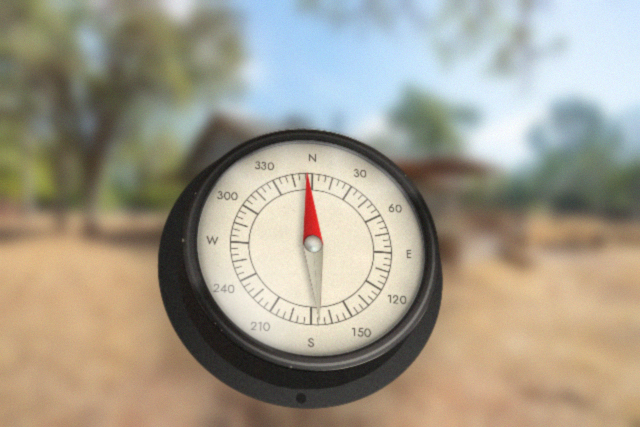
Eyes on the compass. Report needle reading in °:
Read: 355 °
